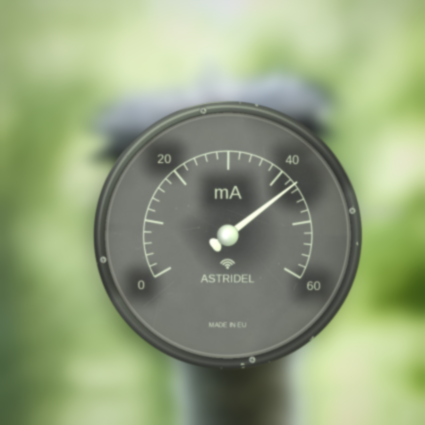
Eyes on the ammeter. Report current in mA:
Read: 43 mA
